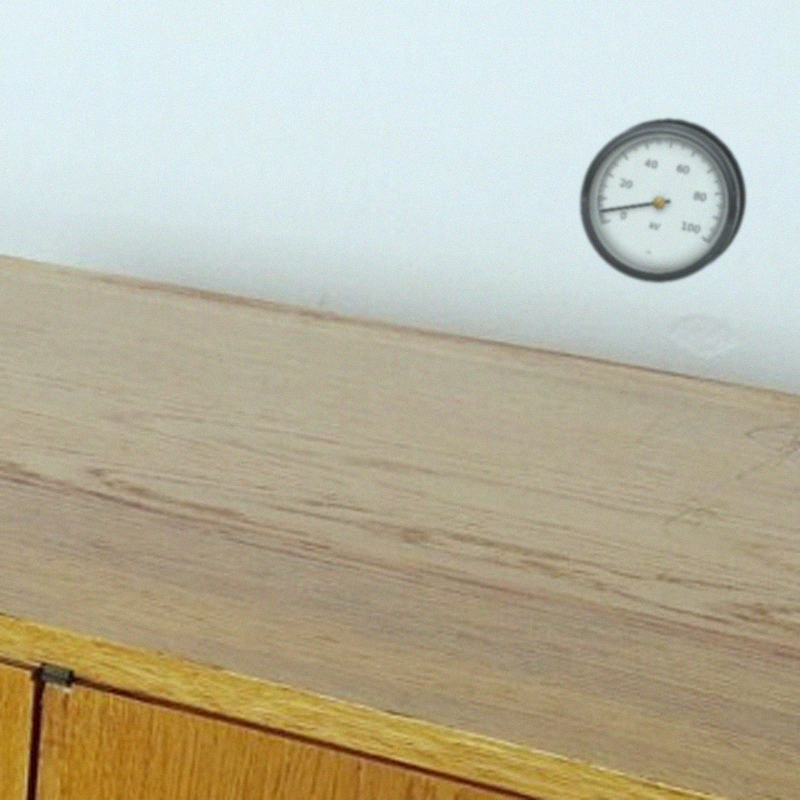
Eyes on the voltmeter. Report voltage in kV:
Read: 5 kV
